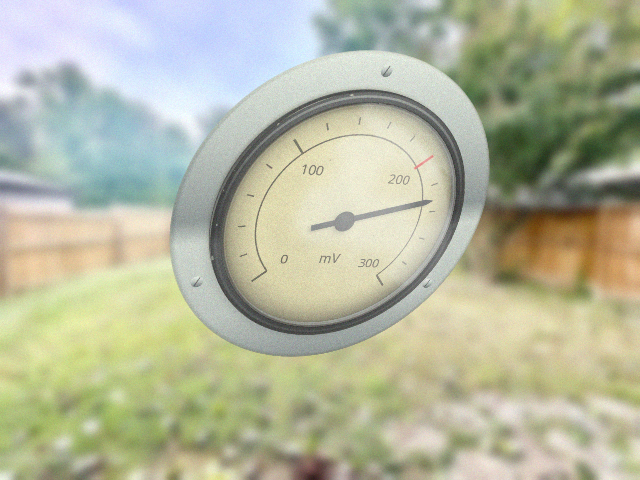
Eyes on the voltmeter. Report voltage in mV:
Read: 230 mV
